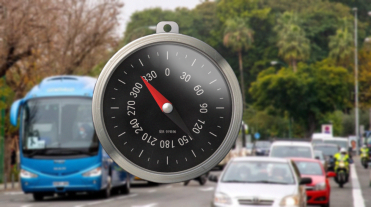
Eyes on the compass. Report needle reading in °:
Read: 320 °
